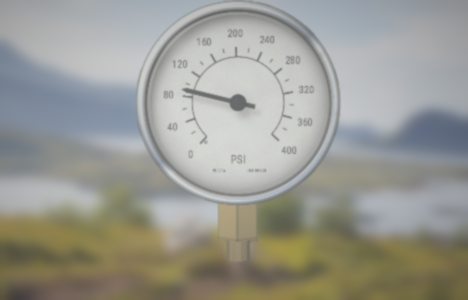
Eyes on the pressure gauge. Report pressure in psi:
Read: 90 psi
